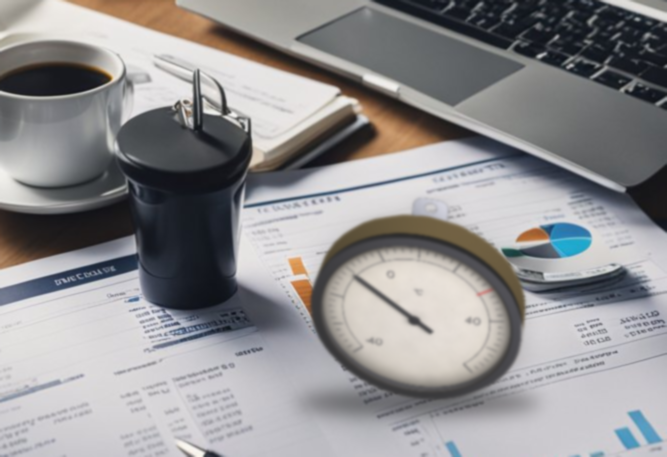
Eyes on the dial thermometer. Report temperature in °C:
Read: -10 °C
